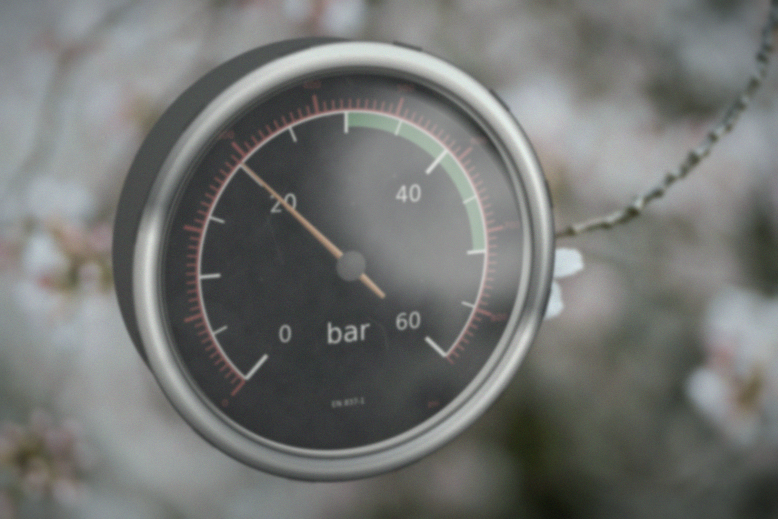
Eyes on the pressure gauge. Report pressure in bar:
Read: 20 bar
